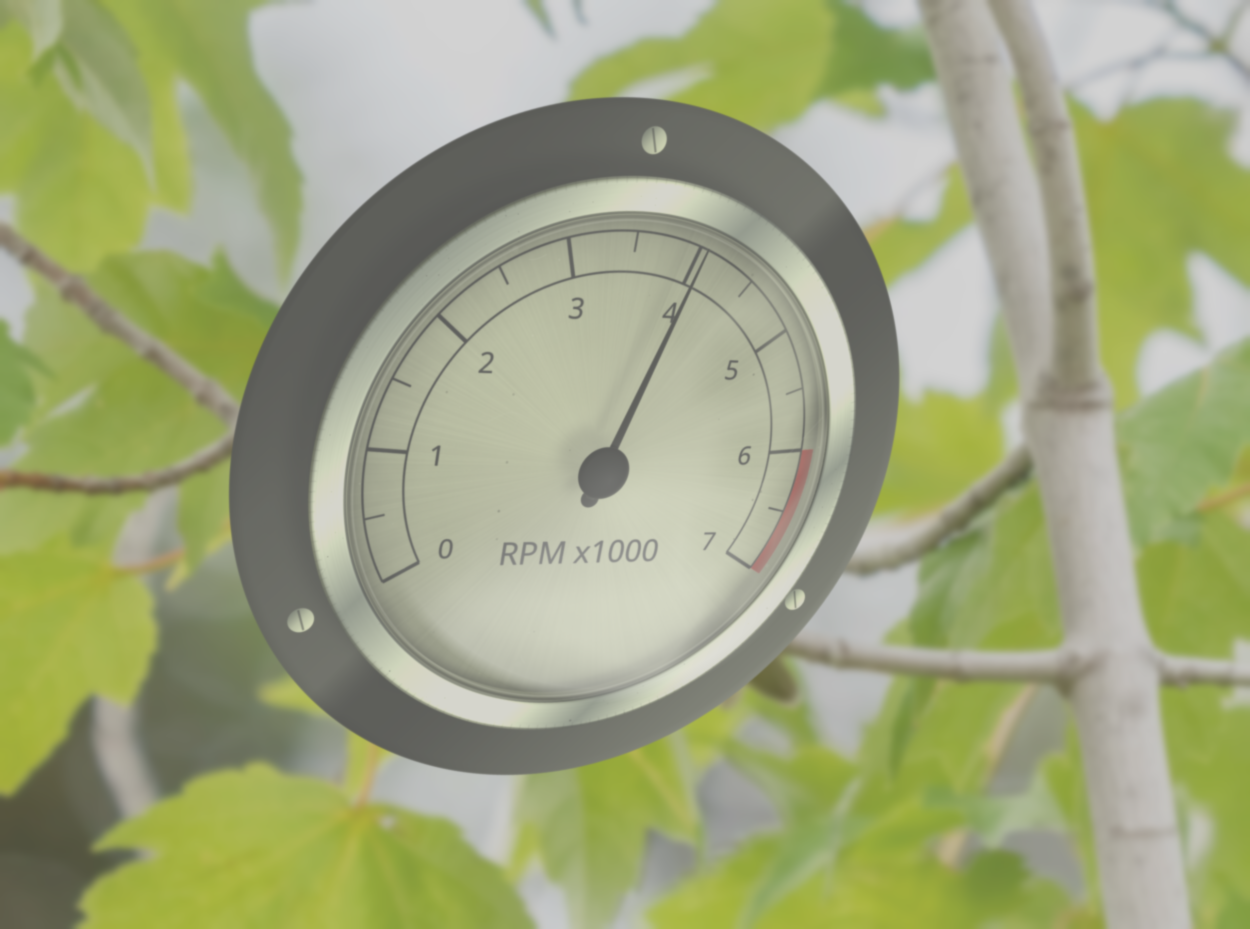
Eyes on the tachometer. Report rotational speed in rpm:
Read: 4000 rpm
